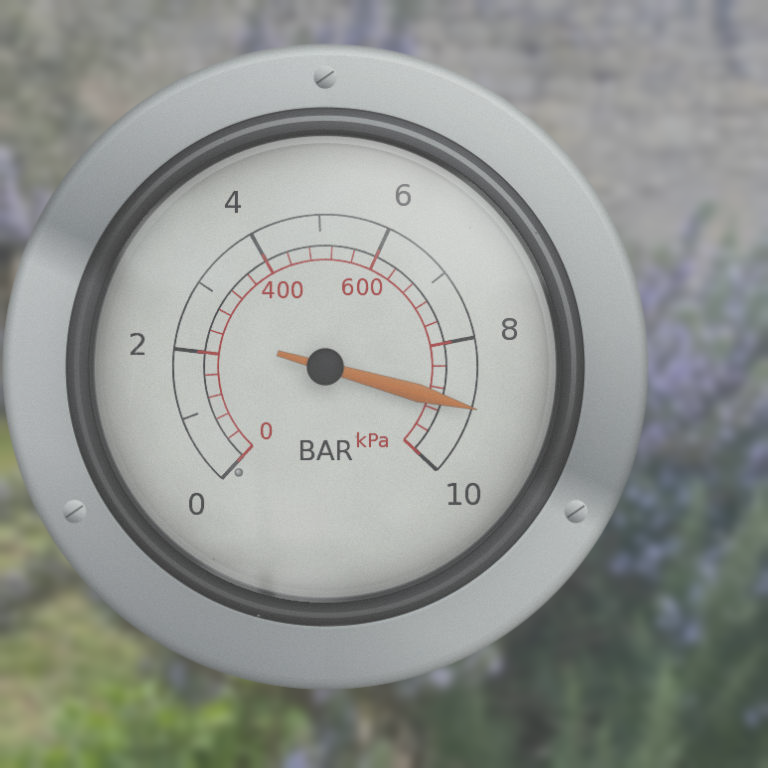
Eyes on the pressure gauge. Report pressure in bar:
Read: 9 bar
